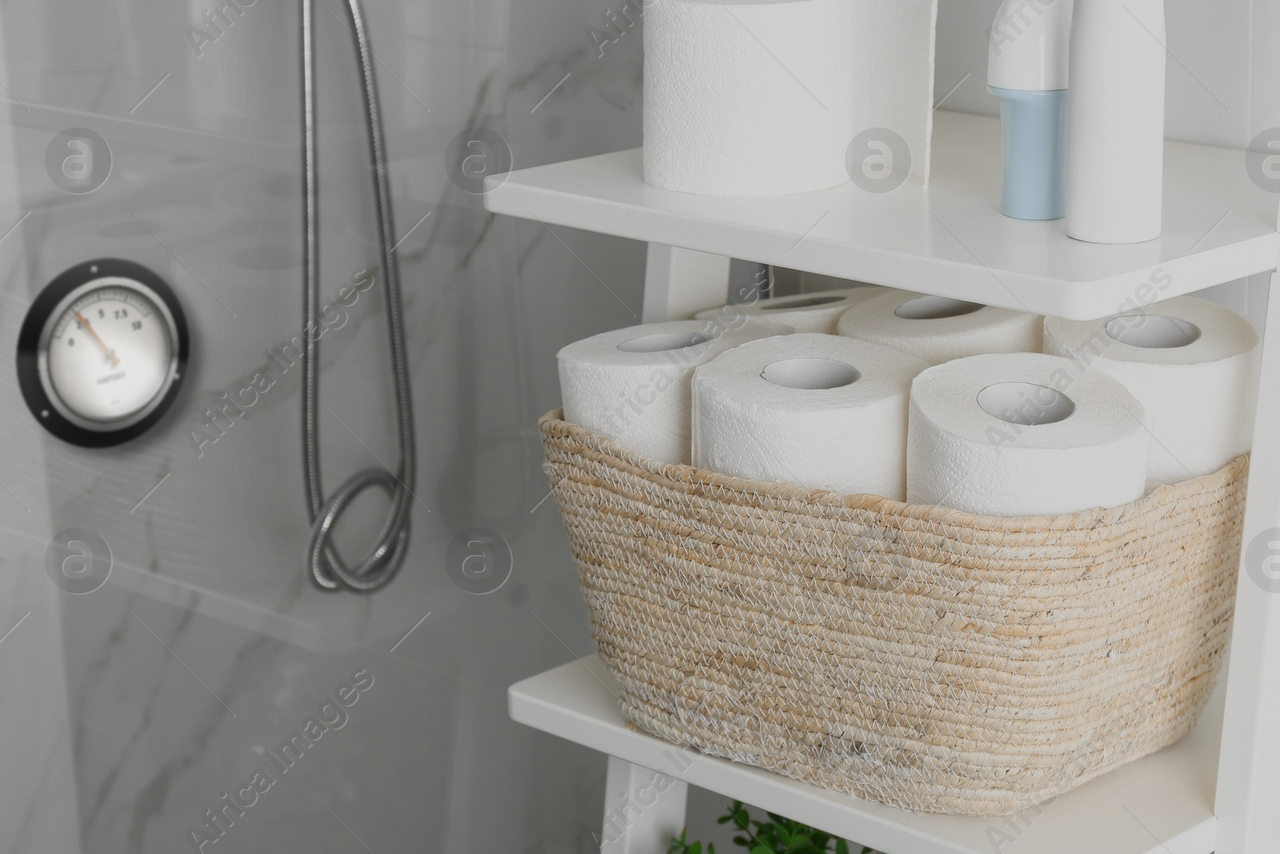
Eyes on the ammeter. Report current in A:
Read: 2.5 A
